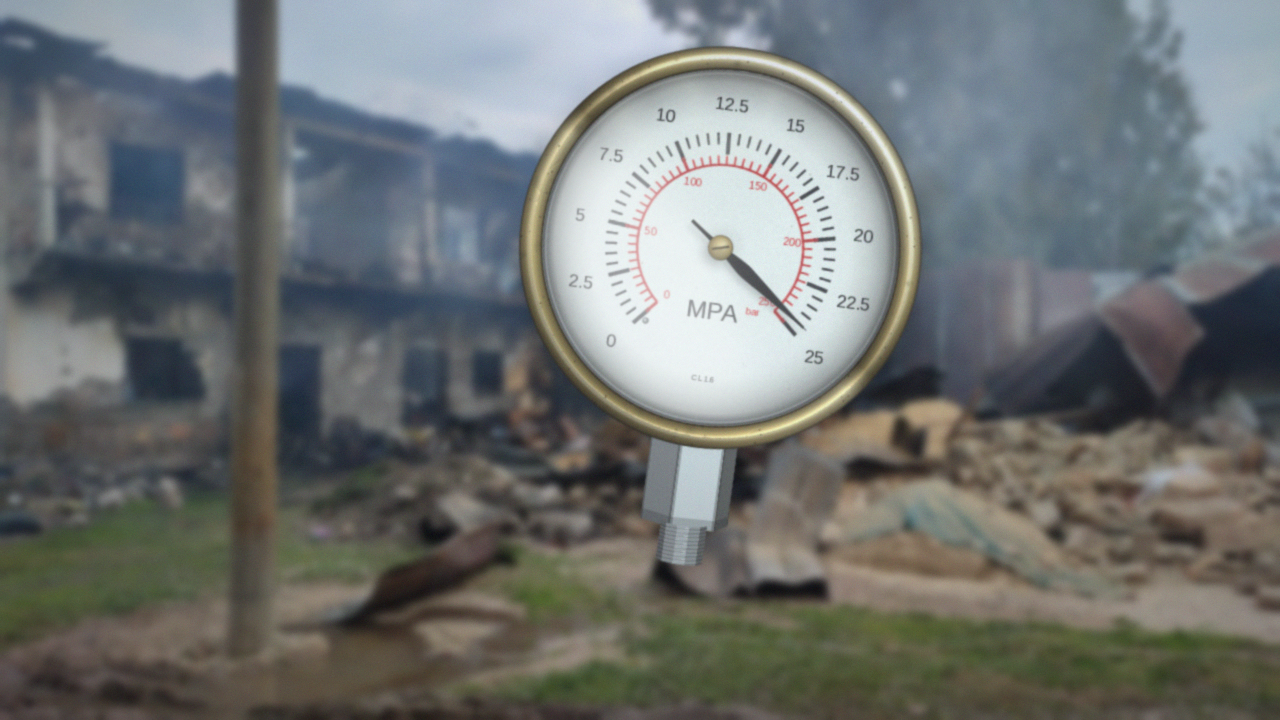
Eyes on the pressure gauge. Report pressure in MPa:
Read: 24.5 MPa
